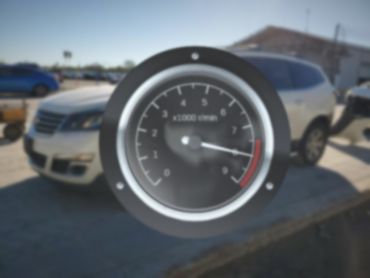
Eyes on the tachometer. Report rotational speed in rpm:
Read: 8000 rpm
